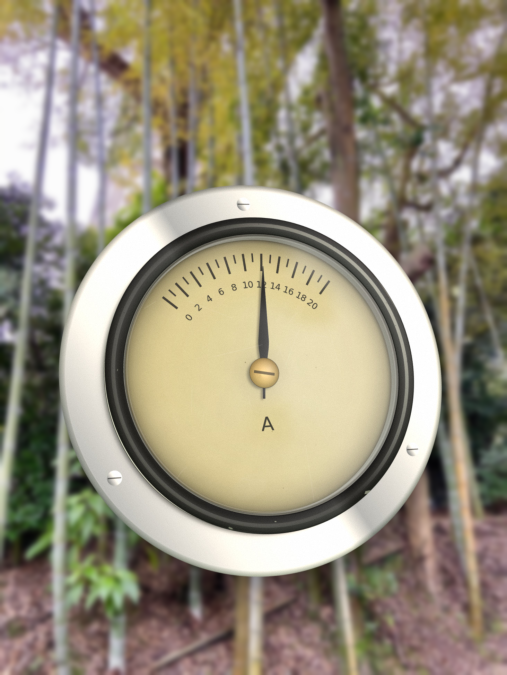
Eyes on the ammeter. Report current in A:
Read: 12 A
